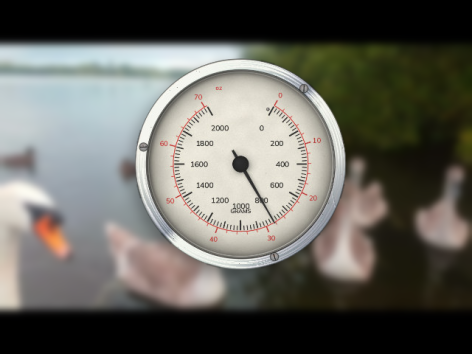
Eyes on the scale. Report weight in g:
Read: 800 g
